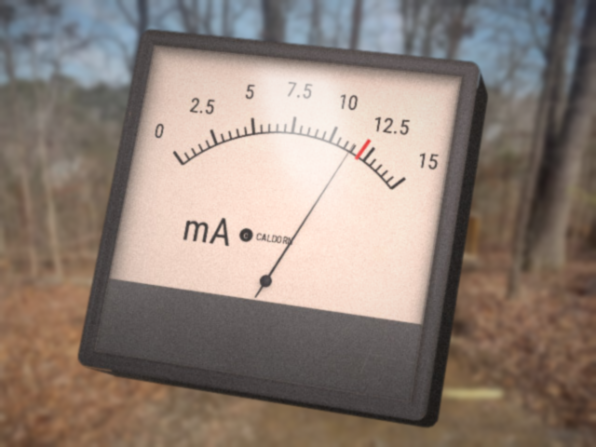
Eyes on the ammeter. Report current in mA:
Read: 11.5 mA
